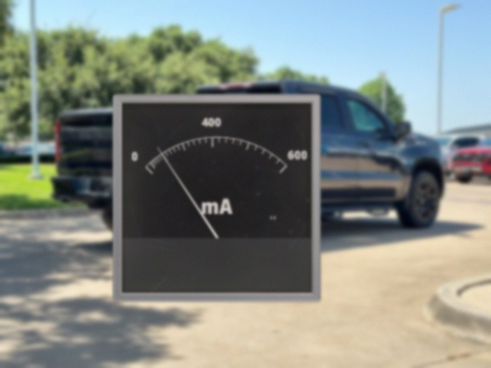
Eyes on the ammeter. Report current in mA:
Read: 200 mA
